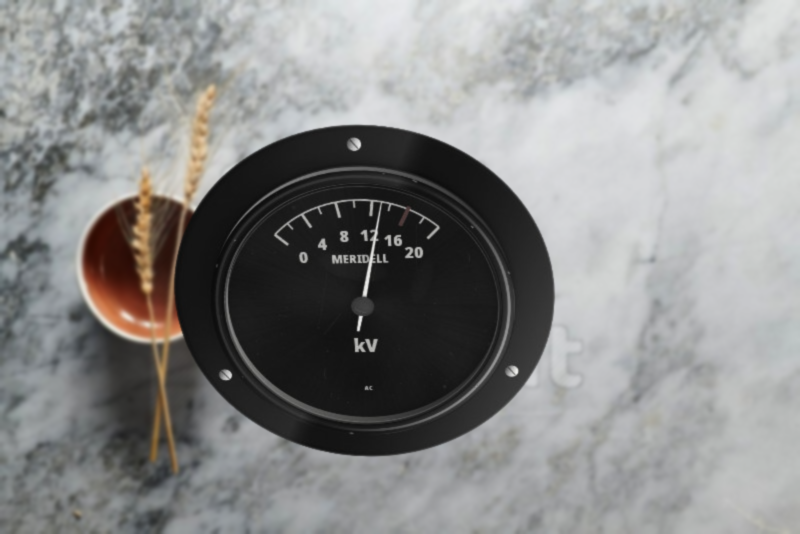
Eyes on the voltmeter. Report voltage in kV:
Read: 13 kV
